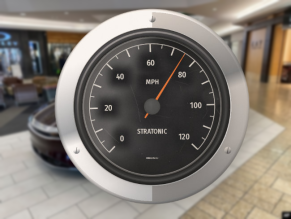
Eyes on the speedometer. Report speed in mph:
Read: 75 mph
